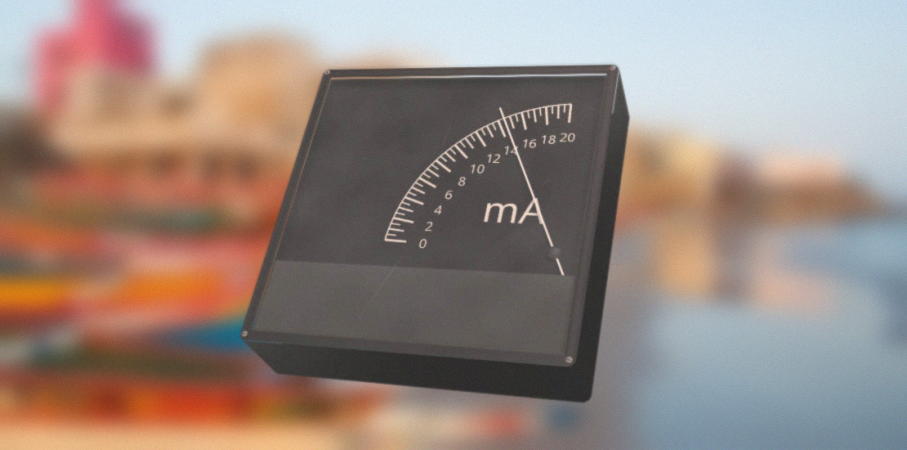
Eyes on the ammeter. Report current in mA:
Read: 14.5 mA
